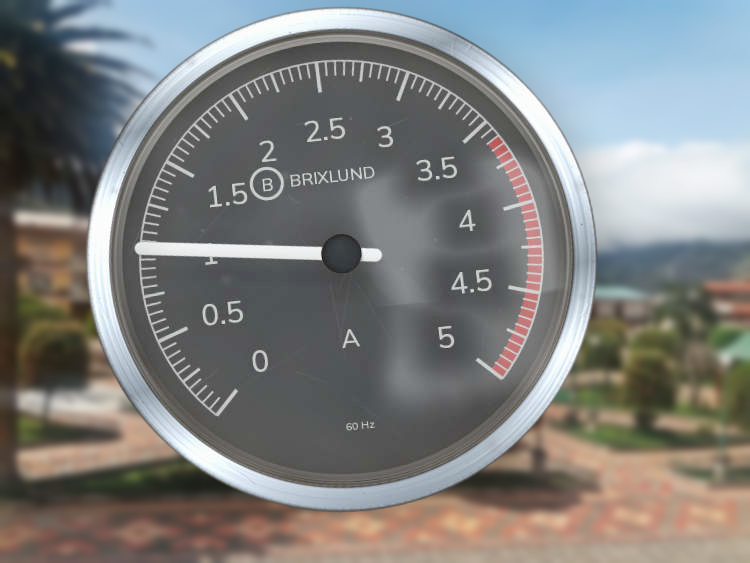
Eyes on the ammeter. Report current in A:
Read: 1 A
